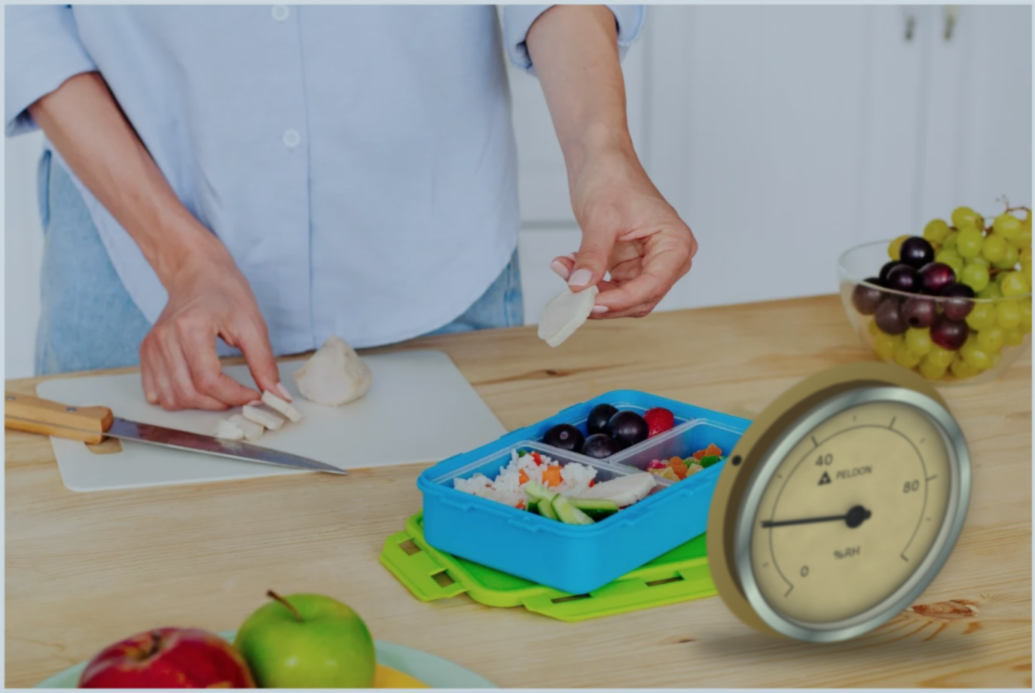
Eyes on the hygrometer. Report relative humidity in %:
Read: 20 %
